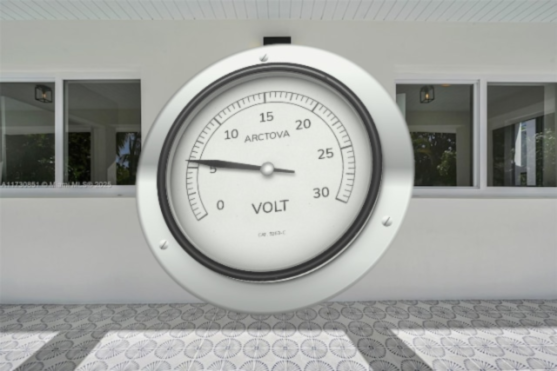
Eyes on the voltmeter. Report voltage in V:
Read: 5.5 V
